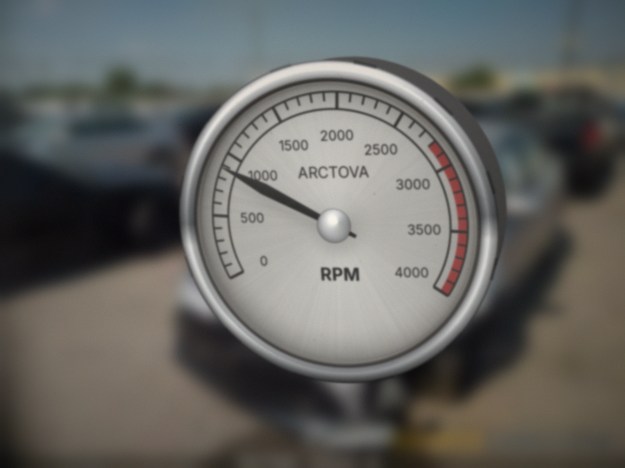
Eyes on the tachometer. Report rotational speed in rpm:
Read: 900 rpm
